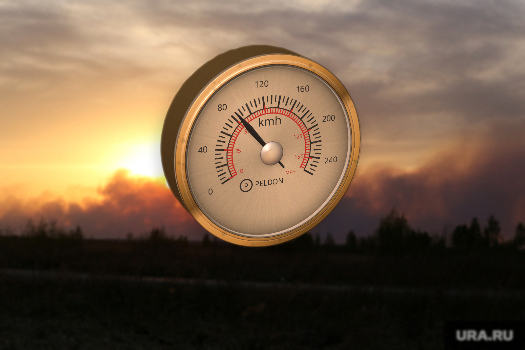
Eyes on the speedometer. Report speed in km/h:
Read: 85 km/h
